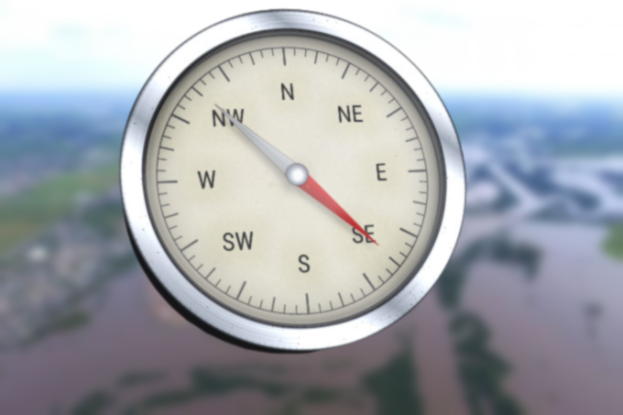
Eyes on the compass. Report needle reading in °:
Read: 135 °
